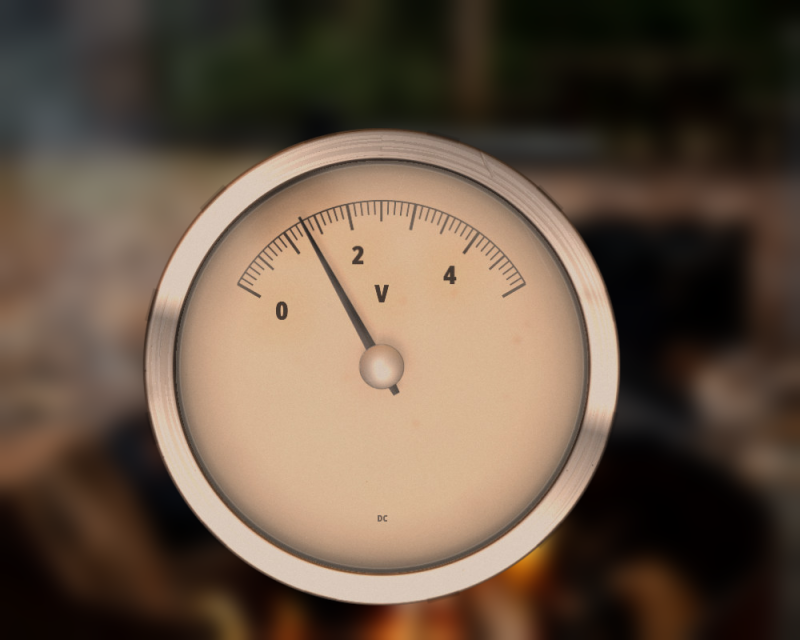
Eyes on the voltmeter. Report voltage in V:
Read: 1.3 V
